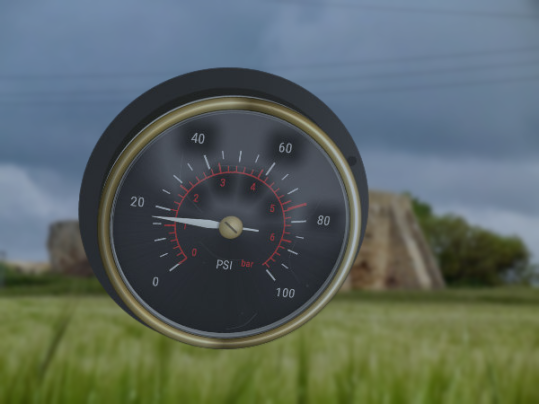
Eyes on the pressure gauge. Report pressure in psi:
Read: 17.5 psi
